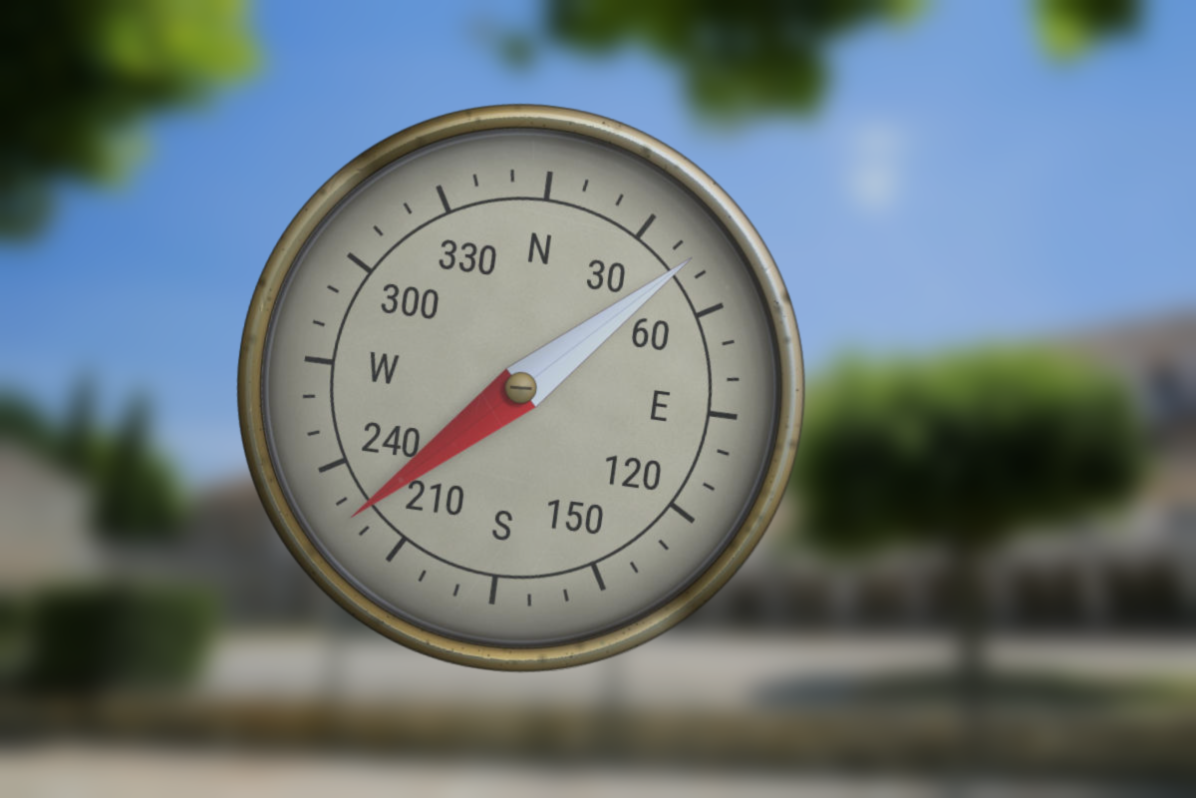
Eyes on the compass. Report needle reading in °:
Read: 225 °
